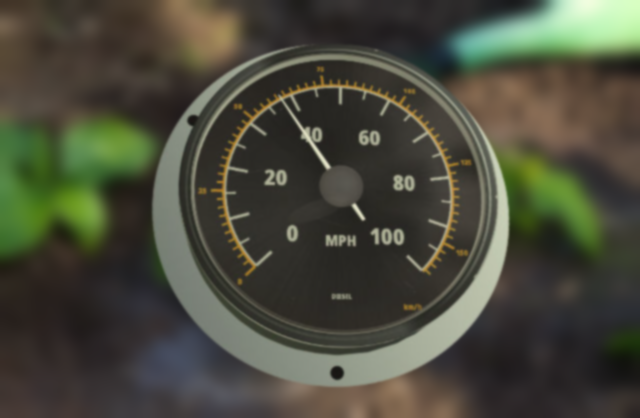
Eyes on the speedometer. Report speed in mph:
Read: 37.5 mph
